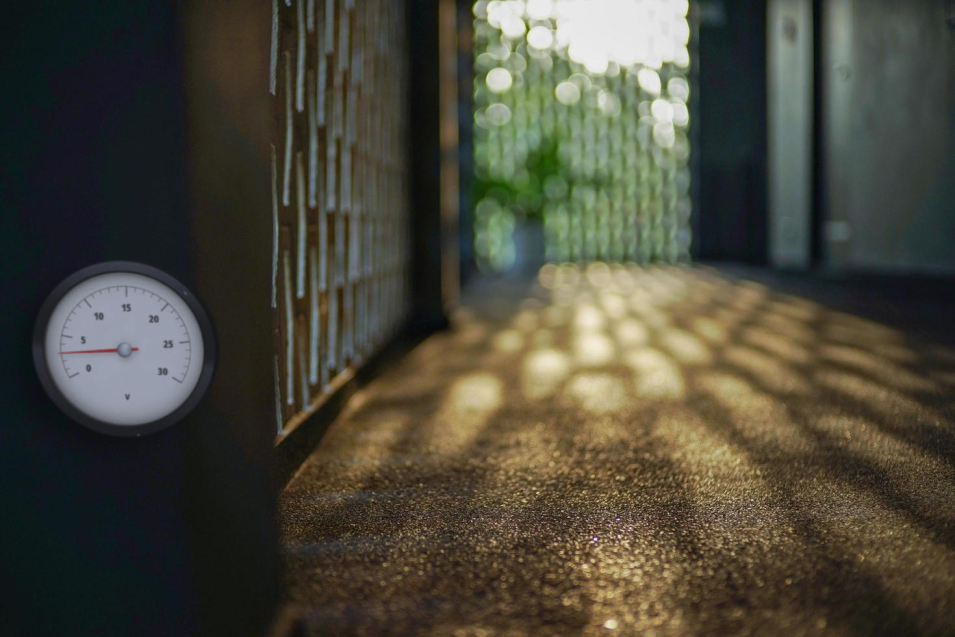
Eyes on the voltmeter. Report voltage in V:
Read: 3 V
